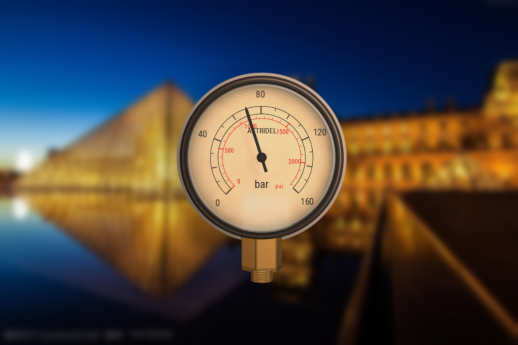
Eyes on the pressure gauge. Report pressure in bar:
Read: 70 bar
